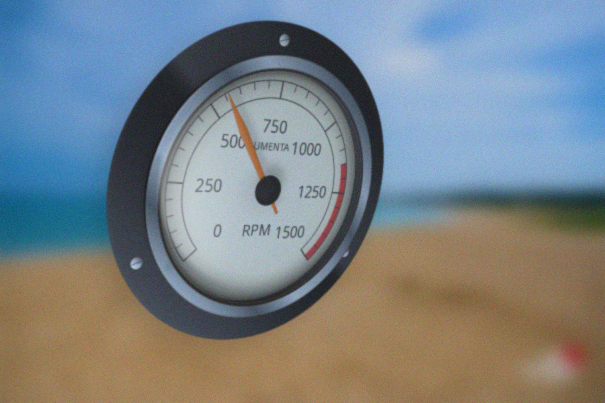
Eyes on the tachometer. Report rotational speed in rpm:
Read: 550 rpm
